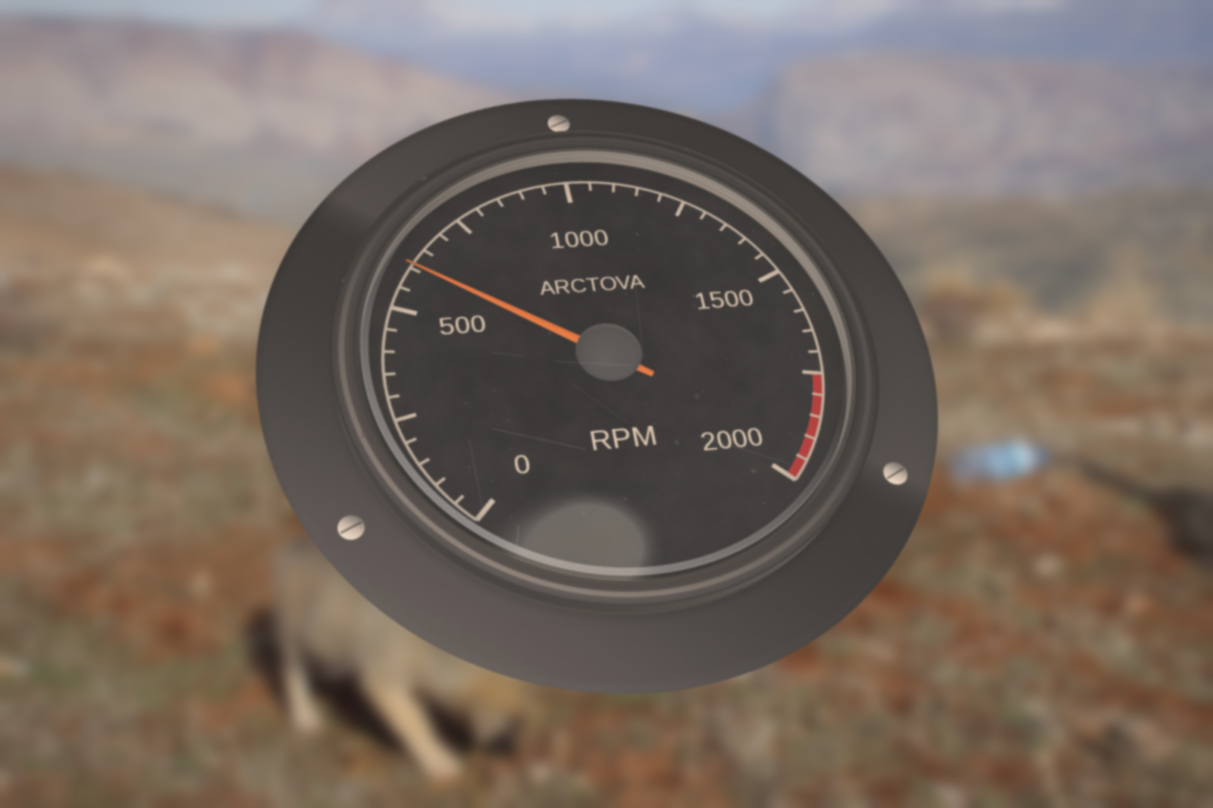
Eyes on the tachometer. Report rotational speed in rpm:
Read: 600 rpm
